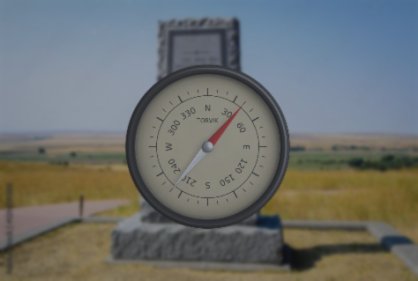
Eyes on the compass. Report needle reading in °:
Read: 40 °
